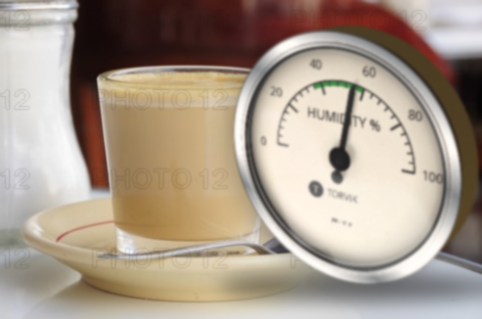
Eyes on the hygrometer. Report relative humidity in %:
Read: 56 %
